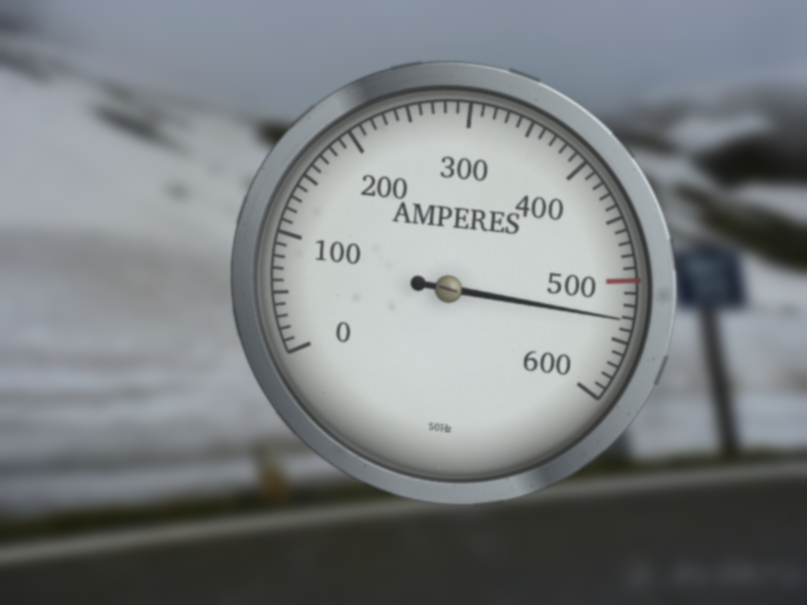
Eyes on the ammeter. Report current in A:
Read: 530 A
